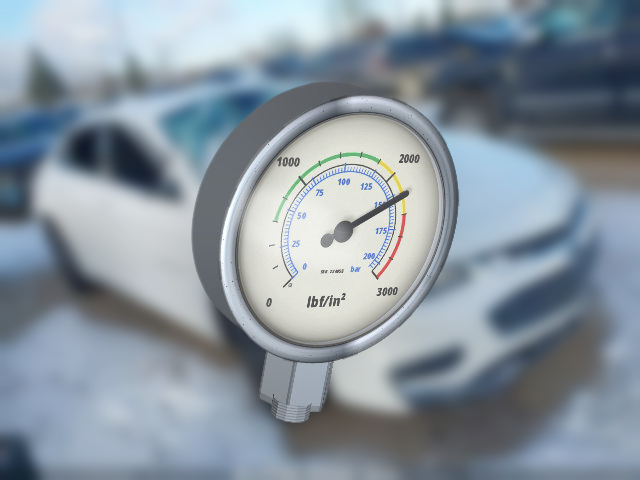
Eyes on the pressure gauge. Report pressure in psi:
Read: 2200 psi
